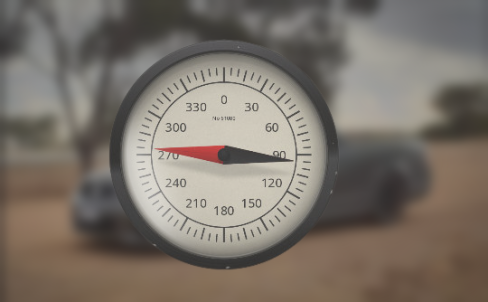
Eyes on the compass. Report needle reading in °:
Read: 275 °
